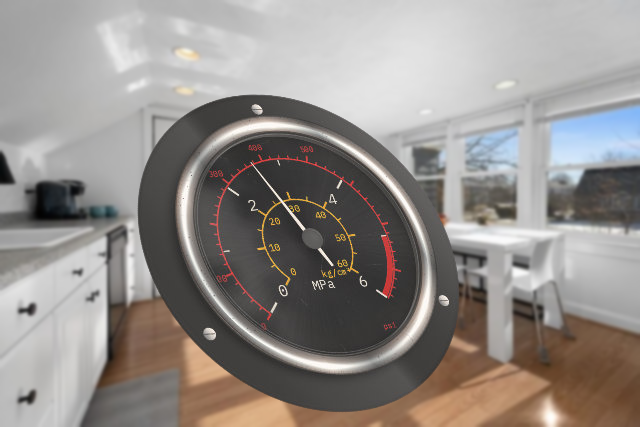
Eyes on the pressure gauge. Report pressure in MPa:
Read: 2.5 MPa
